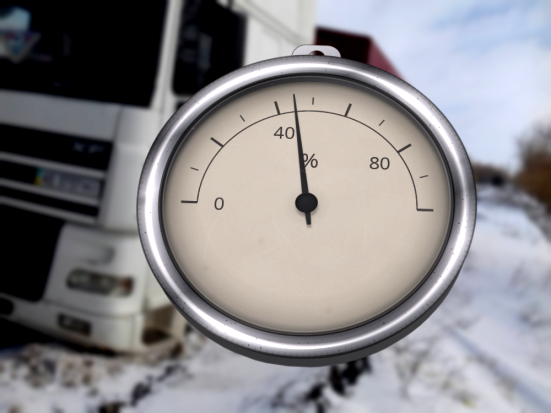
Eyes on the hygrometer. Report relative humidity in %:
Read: 45 %
